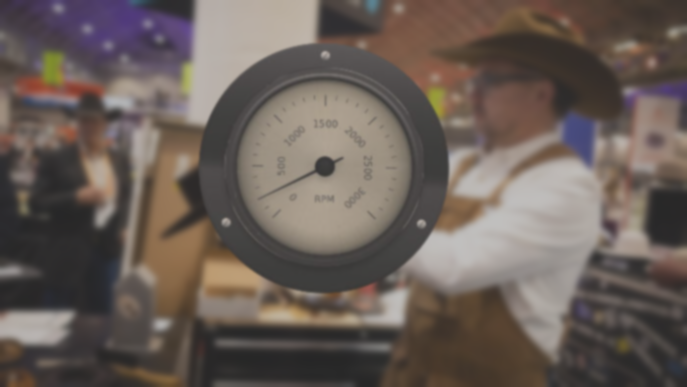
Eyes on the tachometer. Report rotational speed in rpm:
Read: 200 rpm
